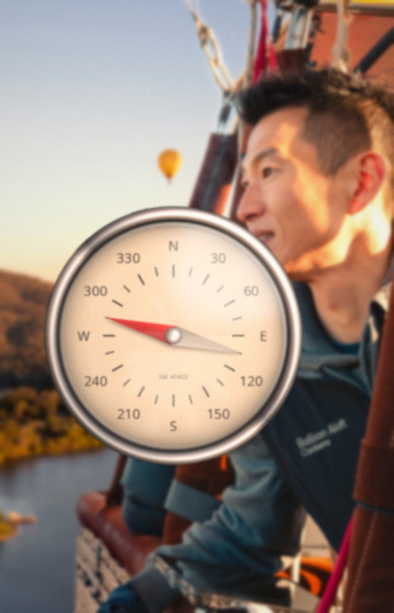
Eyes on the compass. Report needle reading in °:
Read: 285 °
